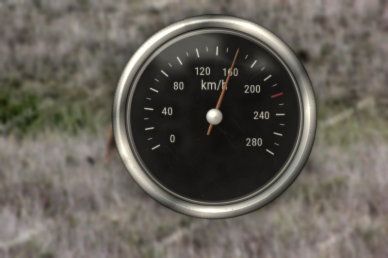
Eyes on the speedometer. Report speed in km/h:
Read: 160 km/h
